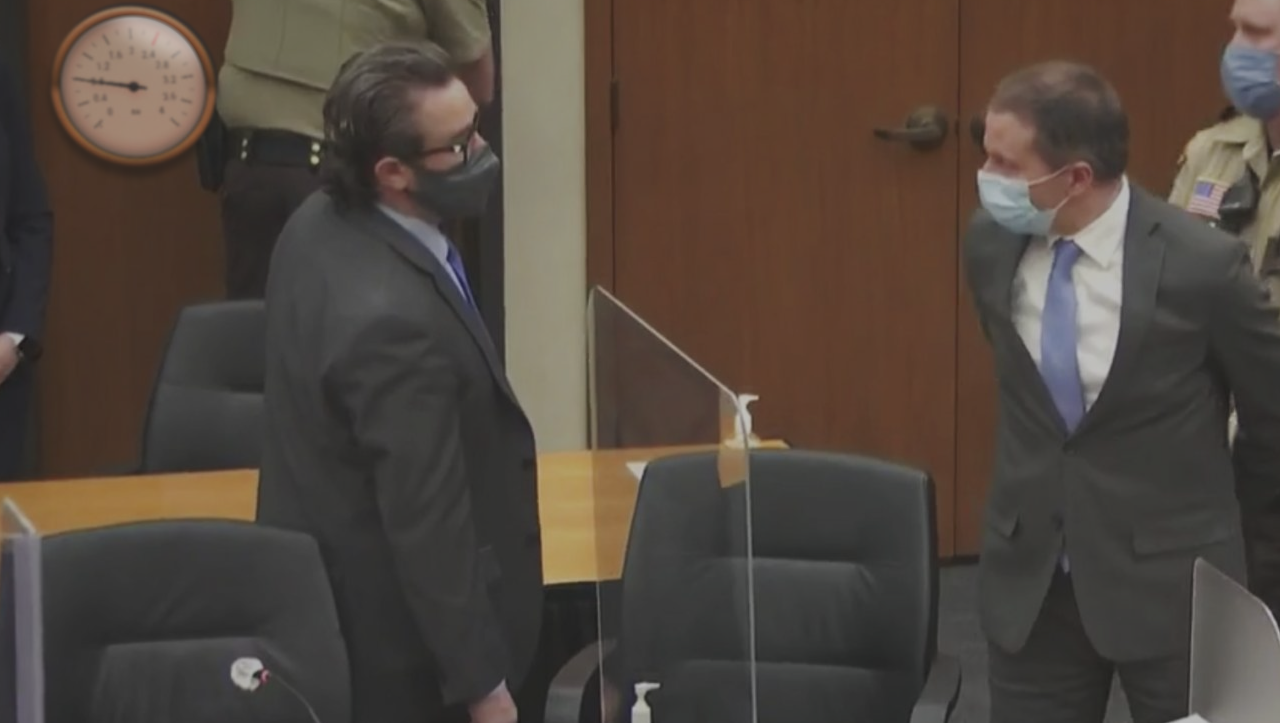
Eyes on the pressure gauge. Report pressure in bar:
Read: 0.8 bar
